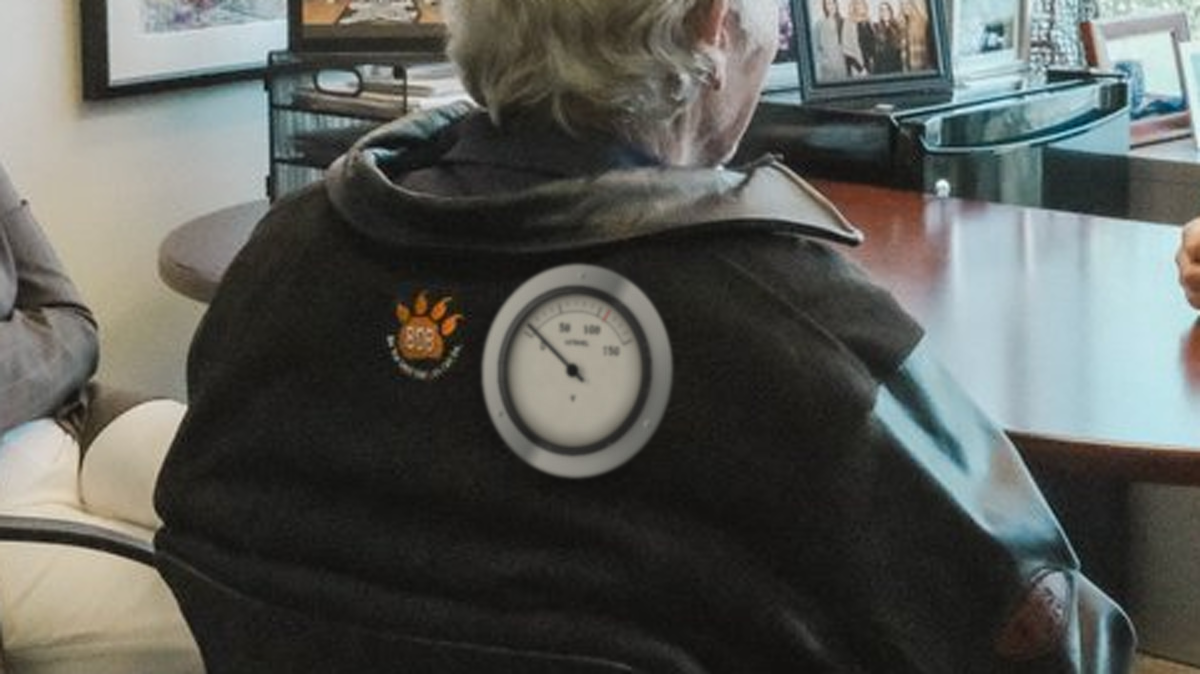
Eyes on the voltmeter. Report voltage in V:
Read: 10 V
